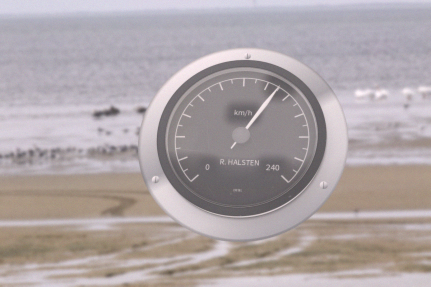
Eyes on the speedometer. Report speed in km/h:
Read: 150 km/h
